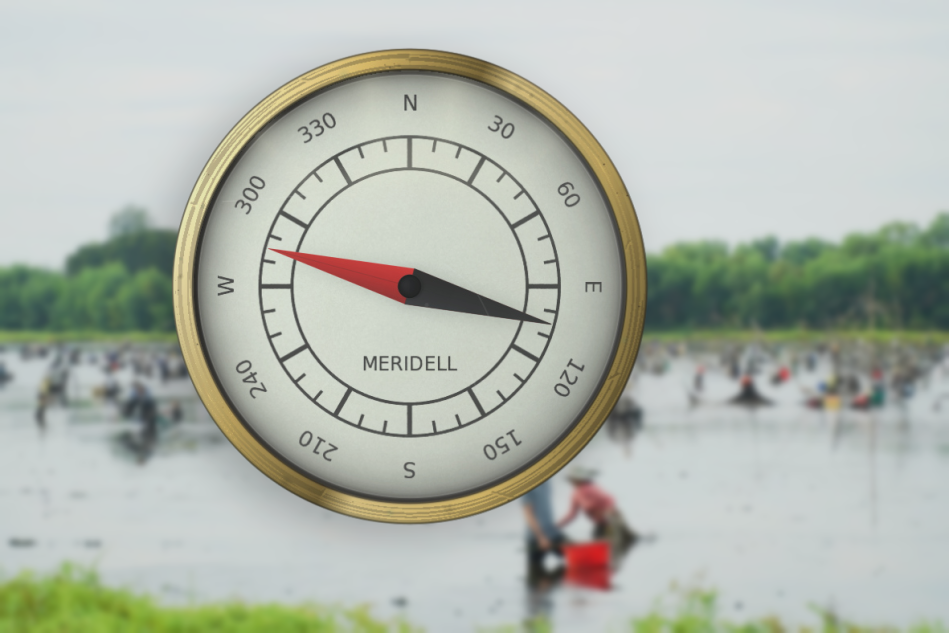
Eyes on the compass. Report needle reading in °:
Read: 285 °
